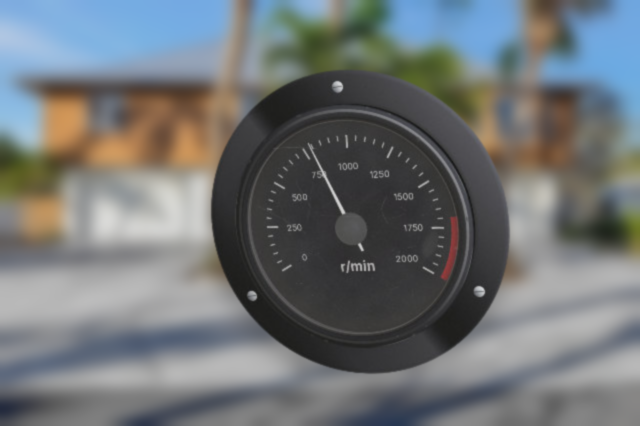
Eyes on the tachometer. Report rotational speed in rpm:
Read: 800 rpm
